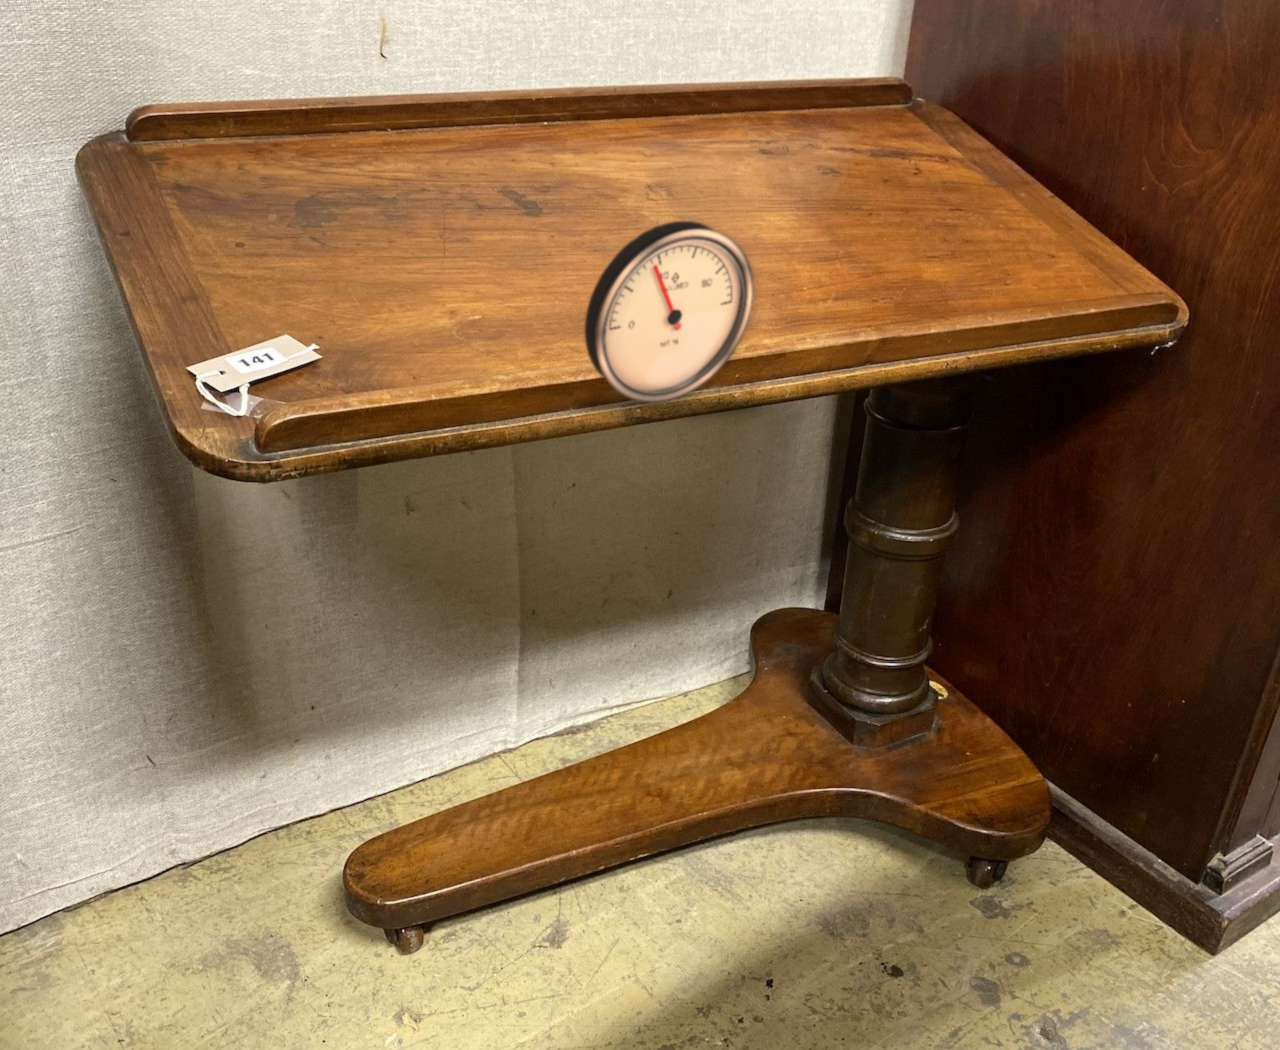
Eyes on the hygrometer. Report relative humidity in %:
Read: 36 %
